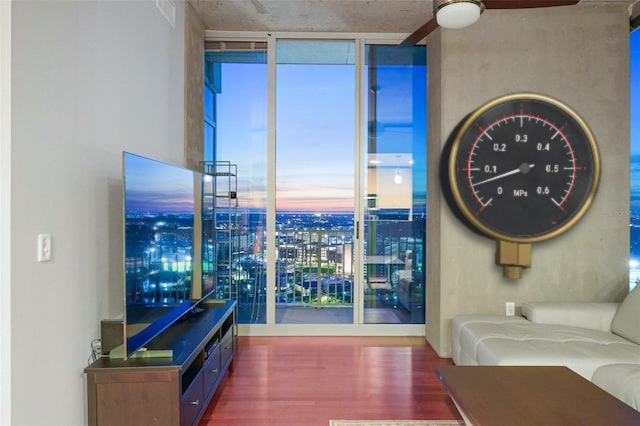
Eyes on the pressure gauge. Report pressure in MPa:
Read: 0.06 MPa
